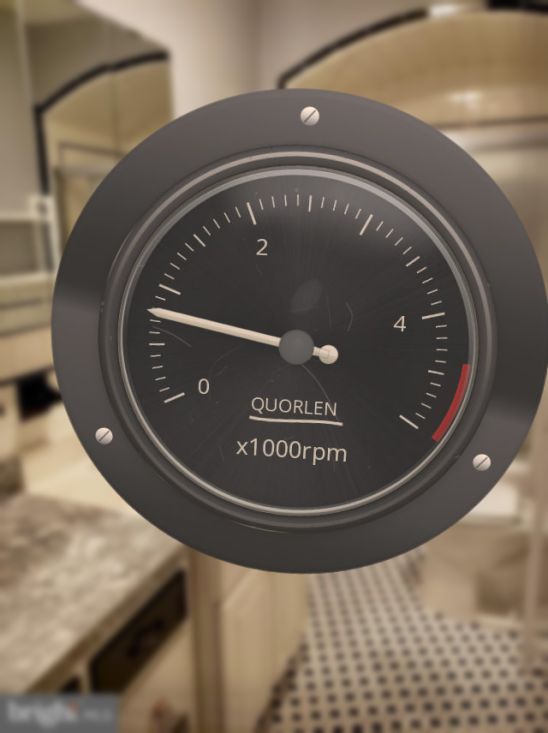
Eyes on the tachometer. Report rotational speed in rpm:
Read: 800 rpm
